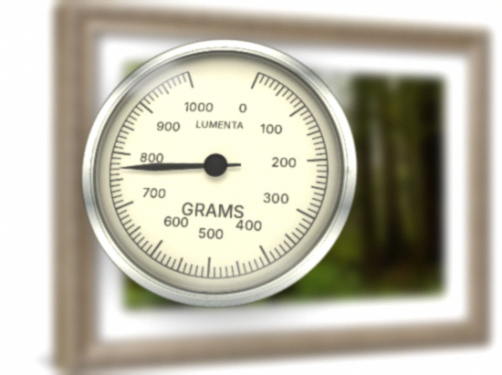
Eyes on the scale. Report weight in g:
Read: 770 g
